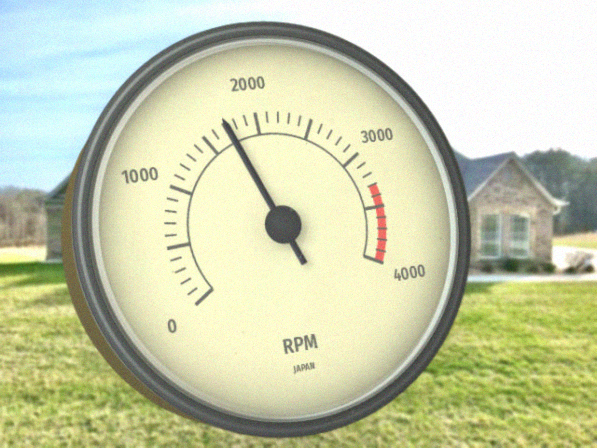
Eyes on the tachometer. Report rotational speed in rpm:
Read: 1700 rpm
